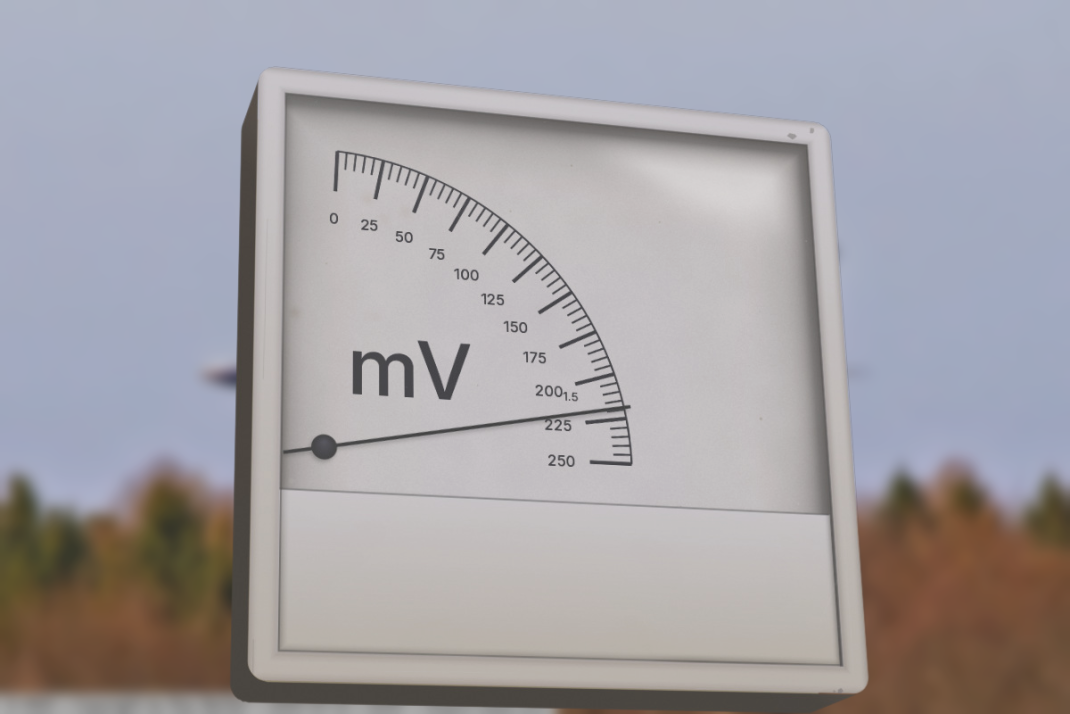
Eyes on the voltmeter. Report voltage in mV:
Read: 220 mV
